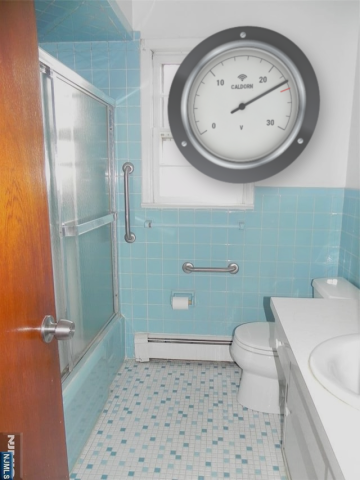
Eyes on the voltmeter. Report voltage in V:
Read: 23 V
